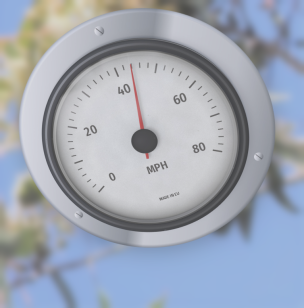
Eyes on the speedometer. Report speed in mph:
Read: 44 mph
